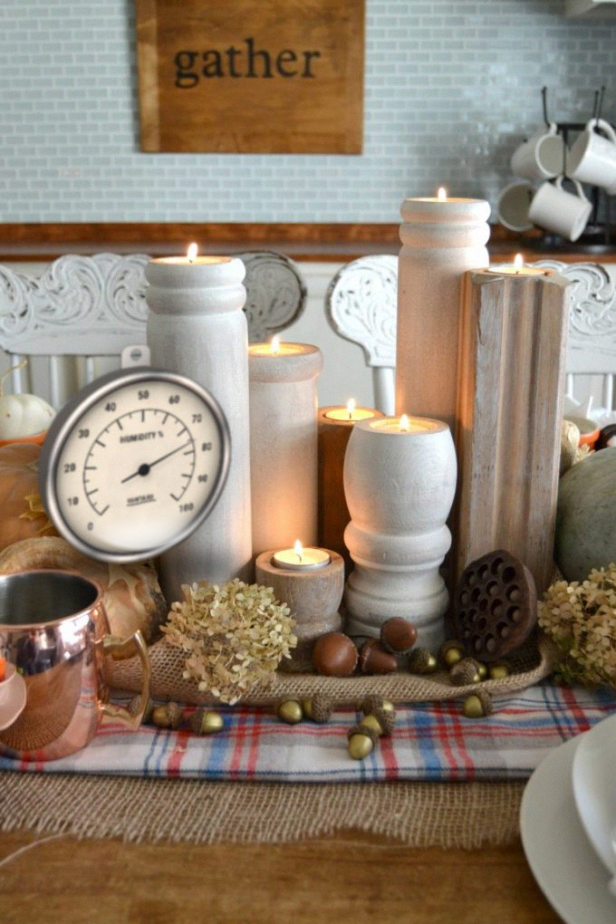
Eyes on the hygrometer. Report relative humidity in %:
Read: 75 %
